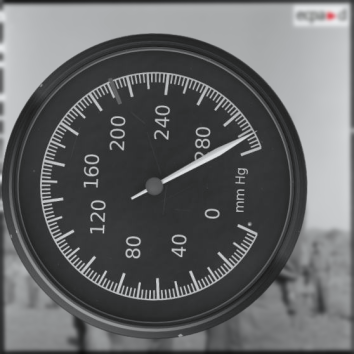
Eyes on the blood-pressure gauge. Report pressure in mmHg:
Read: 292 mmHg
